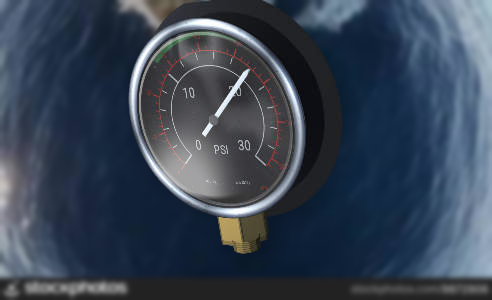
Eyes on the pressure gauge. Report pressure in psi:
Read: 20 psi
